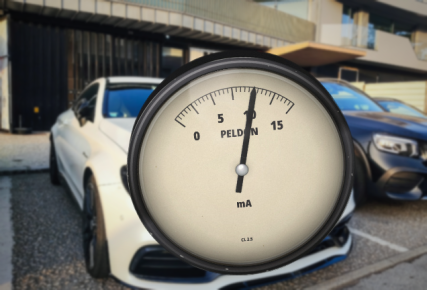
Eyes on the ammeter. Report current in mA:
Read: 10 mA
